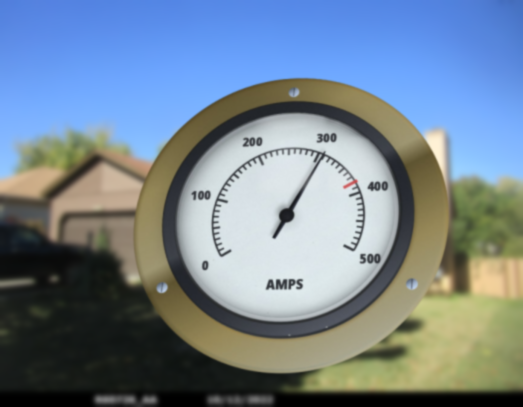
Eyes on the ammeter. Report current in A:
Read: 310 A
